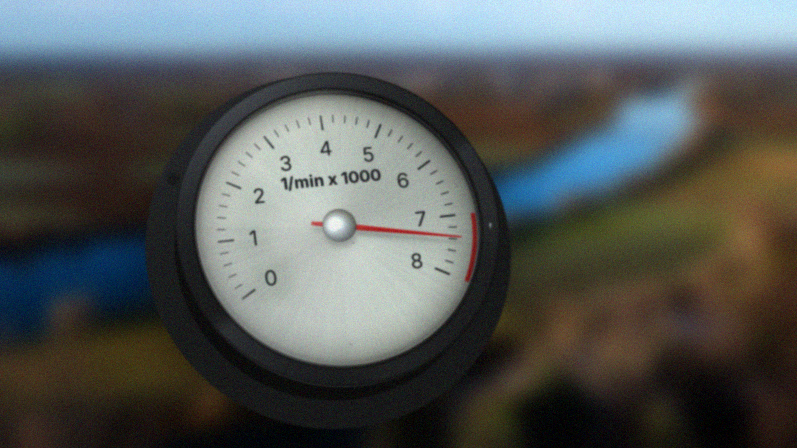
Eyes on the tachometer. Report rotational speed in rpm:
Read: 7400 rpm
